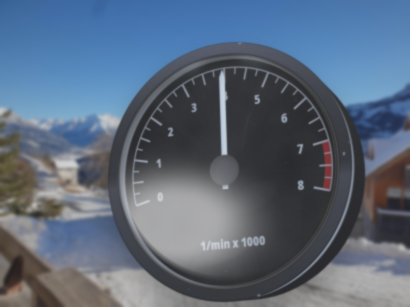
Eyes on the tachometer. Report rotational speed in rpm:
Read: 4000 rpm
